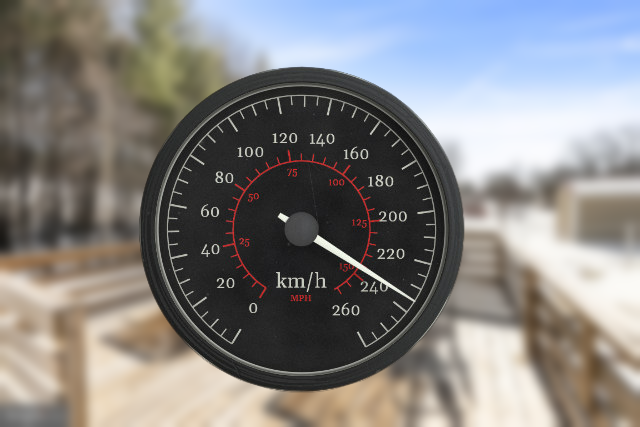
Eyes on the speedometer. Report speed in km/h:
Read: 235 km/h
